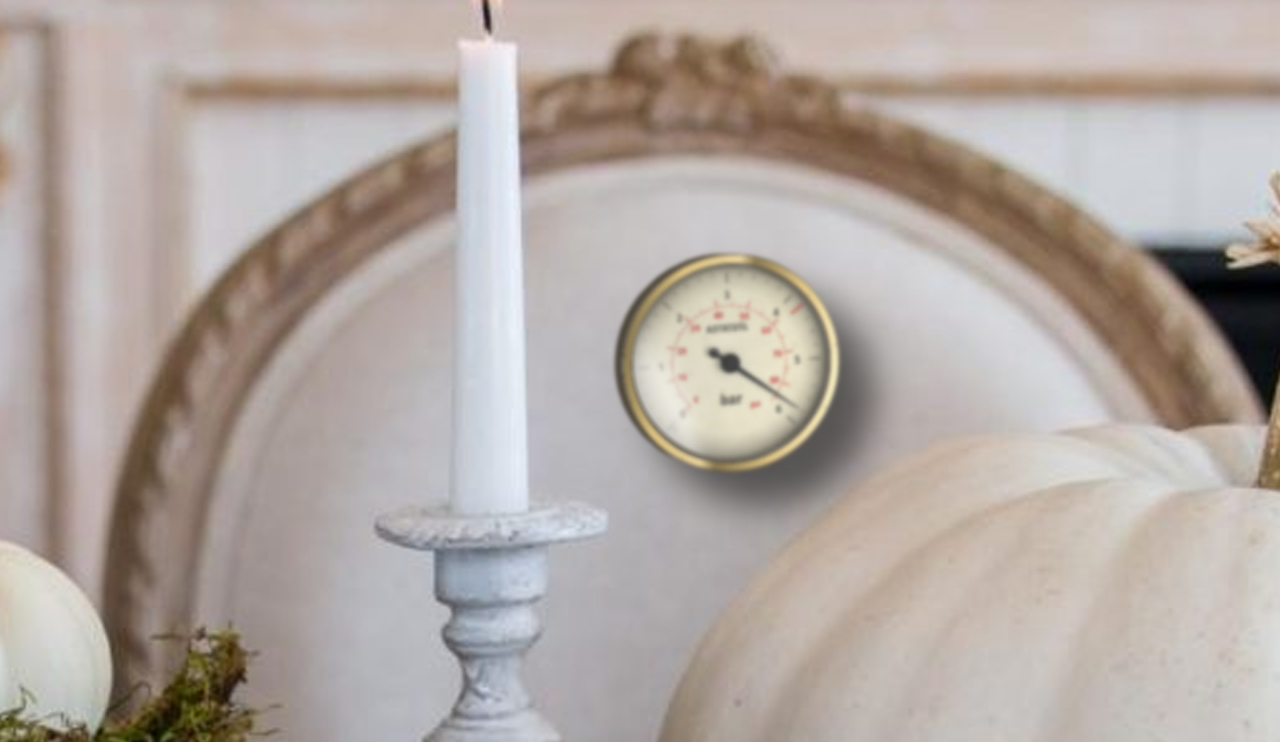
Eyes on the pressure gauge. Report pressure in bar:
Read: 5.8 bar
